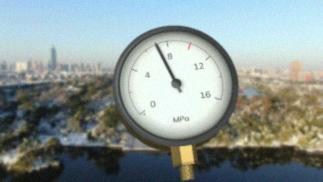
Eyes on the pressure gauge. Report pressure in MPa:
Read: 7 MPa
